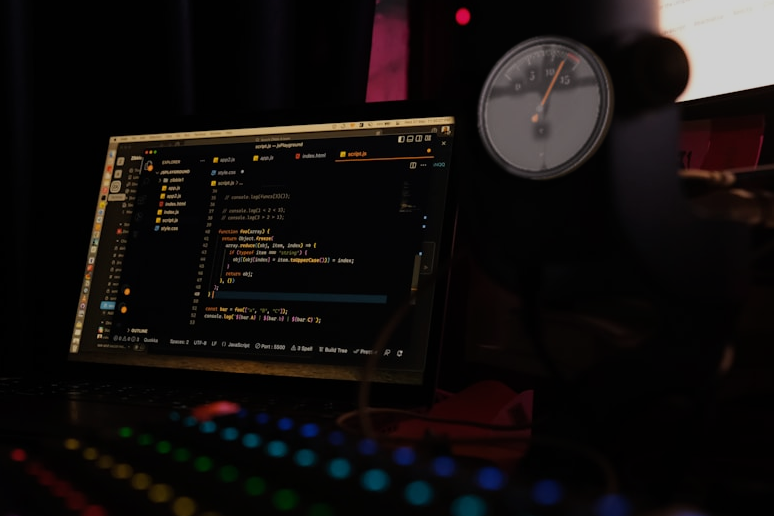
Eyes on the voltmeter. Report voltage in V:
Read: 12.5 V
